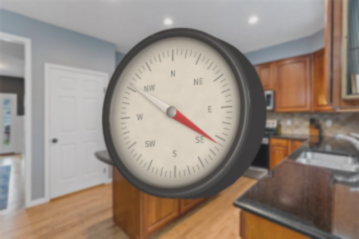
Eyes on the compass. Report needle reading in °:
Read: 125 °
